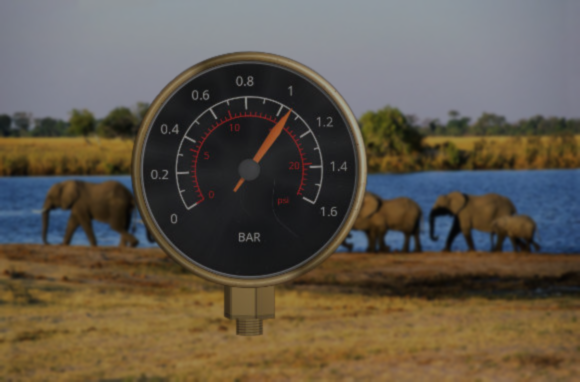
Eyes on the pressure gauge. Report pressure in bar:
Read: 1.05 bar
